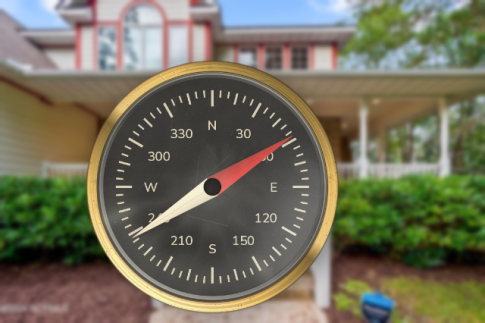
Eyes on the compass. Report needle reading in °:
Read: 57.5 °
